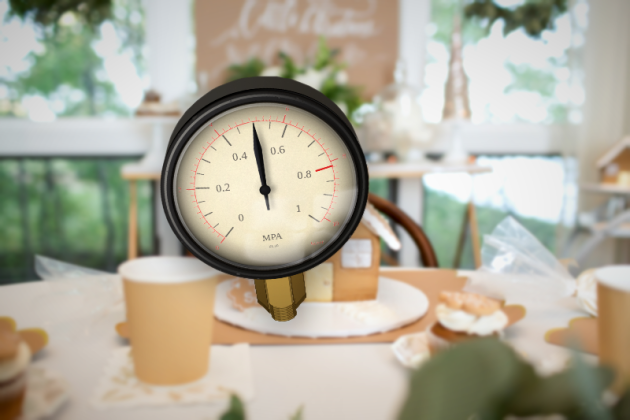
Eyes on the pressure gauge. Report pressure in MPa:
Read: 0.5 MPa
